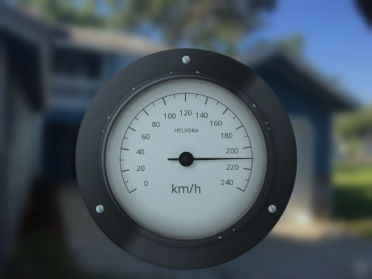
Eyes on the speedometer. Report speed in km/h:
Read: 210 km/h
